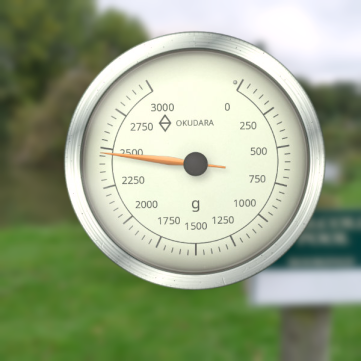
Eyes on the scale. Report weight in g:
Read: 2475 g
